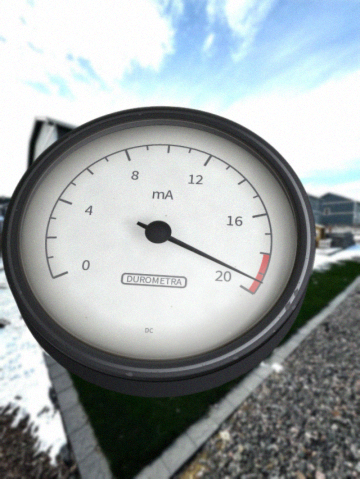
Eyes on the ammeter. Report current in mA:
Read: 19.5 mA
